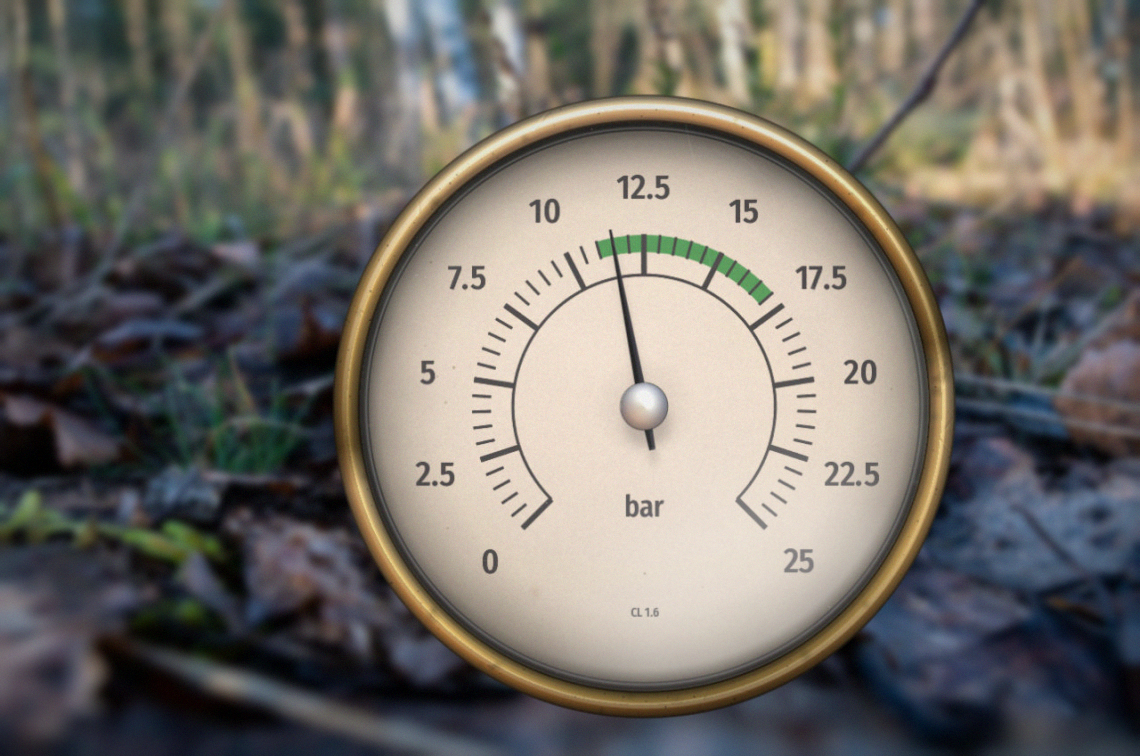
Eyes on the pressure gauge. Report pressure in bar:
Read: 11.5 bar
